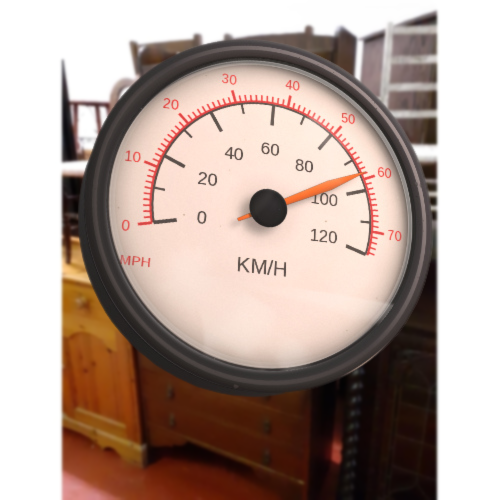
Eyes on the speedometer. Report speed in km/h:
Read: 95 km/h
